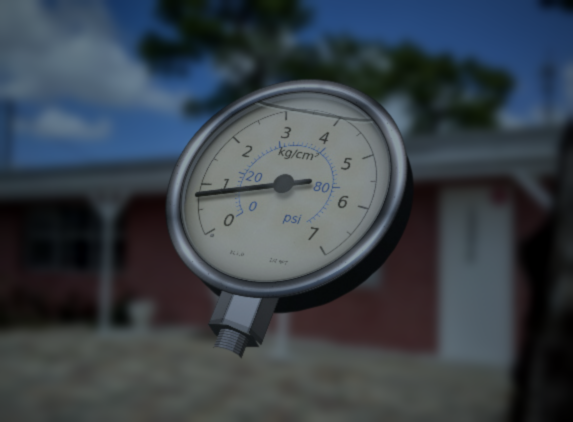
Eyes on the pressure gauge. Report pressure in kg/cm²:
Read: 0.75 kg/cm²
